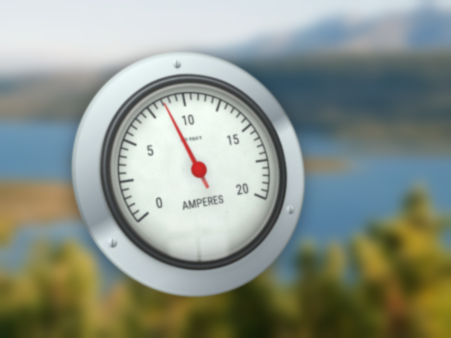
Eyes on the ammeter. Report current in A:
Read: 8.5 A
